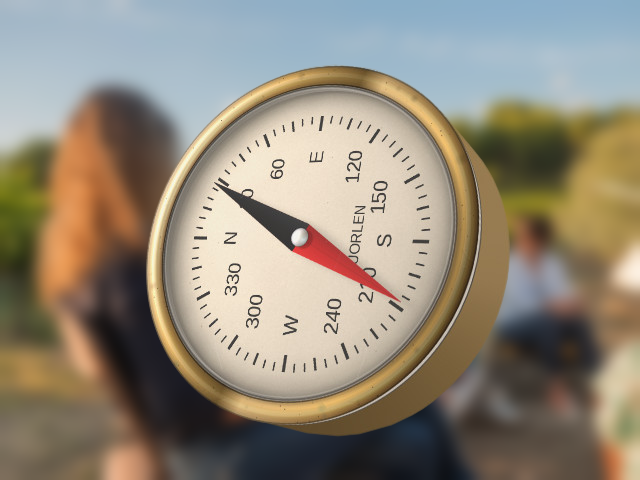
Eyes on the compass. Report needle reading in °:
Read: 207.5 °
